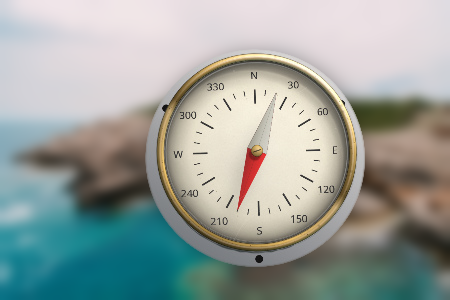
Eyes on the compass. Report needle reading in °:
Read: 200 °
